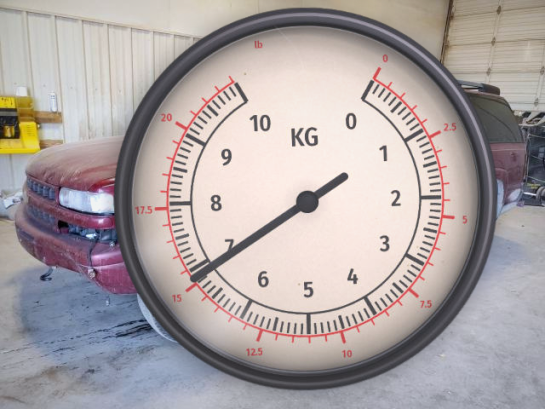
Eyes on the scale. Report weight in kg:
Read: 6.9 kg
